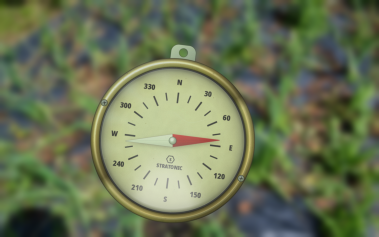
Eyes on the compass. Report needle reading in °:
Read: 82.5 °
